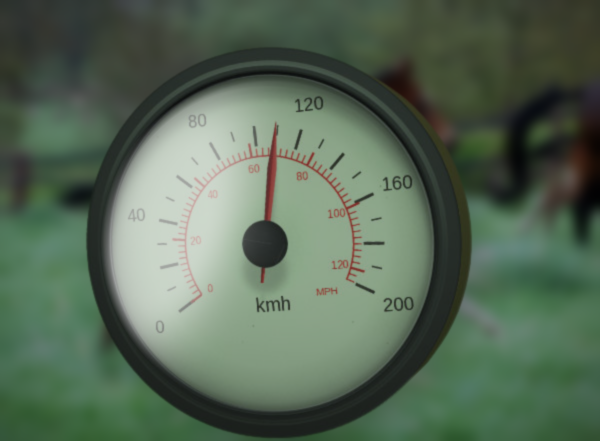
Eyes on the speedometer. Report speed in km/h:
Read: 110 km/h
